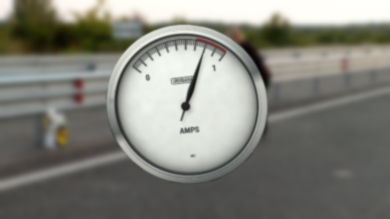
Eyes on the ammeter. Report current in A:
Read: 0.8 A
